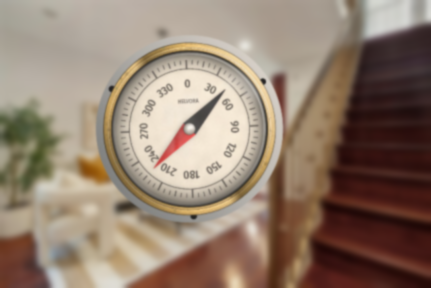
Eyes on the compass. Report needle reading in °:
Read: 225 °
